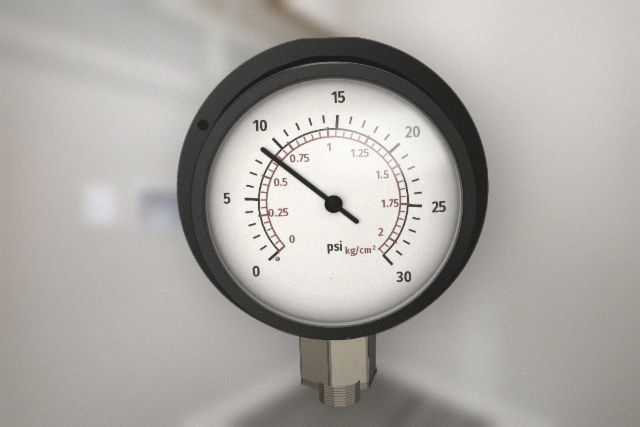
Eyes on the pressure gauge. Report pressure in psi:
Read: 9 psi
